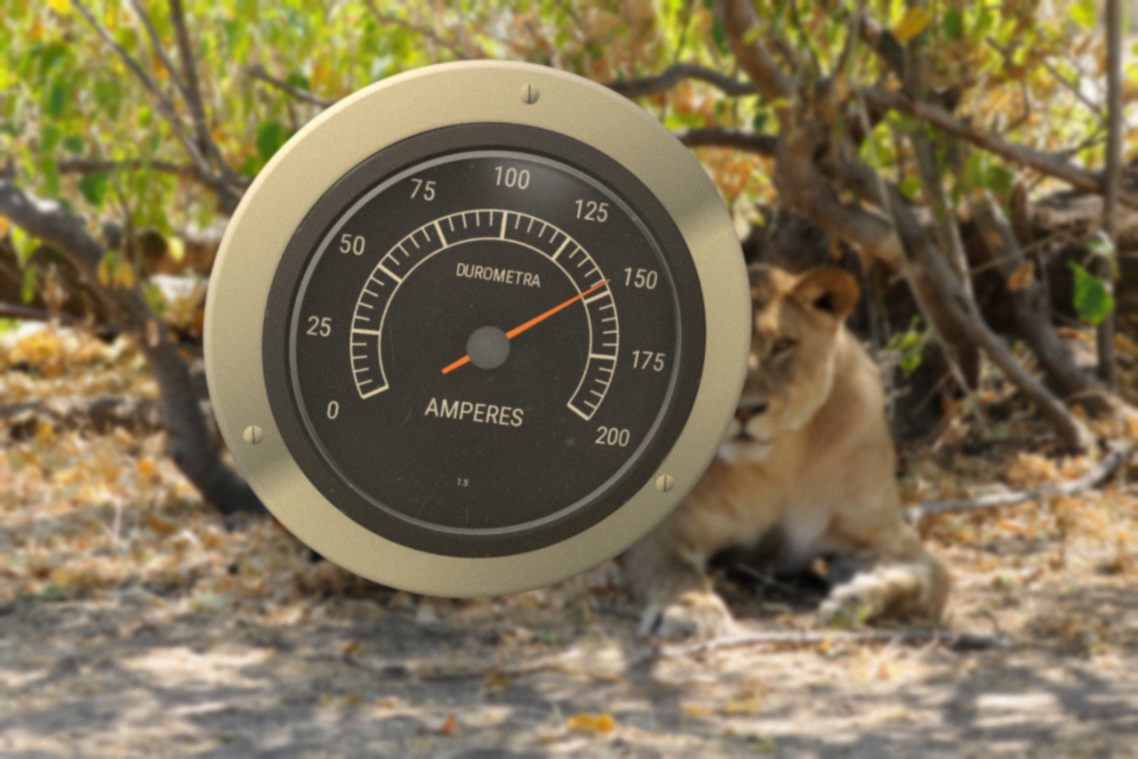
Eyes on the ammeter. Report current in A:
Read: 145 A
